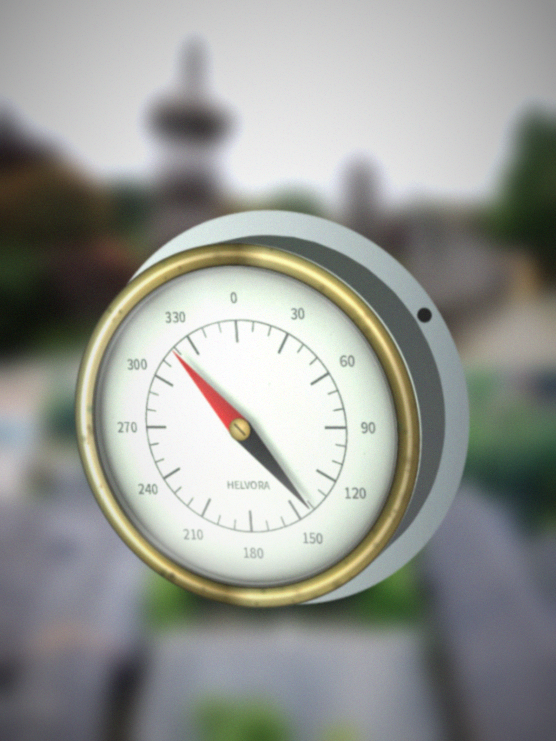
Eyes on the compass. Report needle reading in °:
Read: 320 °
